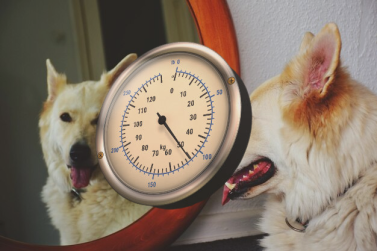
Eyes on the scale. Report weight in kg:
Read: 50 kg
